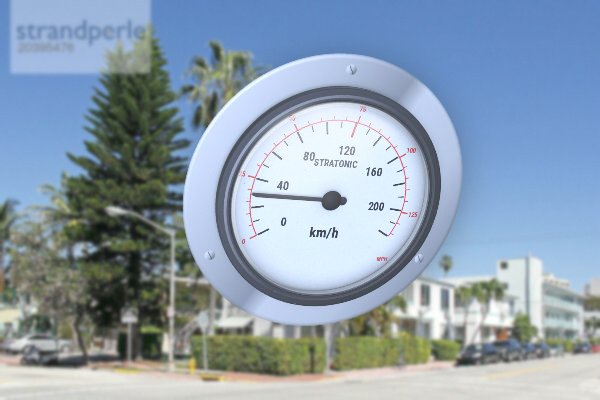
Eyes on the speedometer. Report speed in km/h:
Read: 30 km/h
